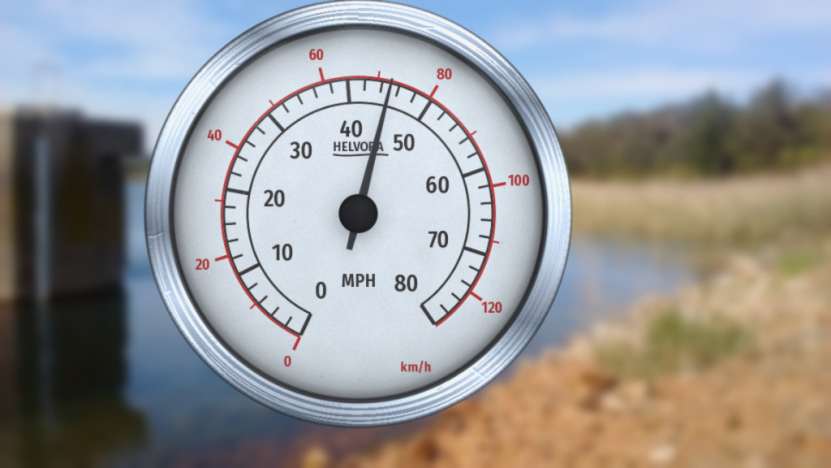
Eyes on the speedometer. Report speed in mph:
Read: 45 mph
